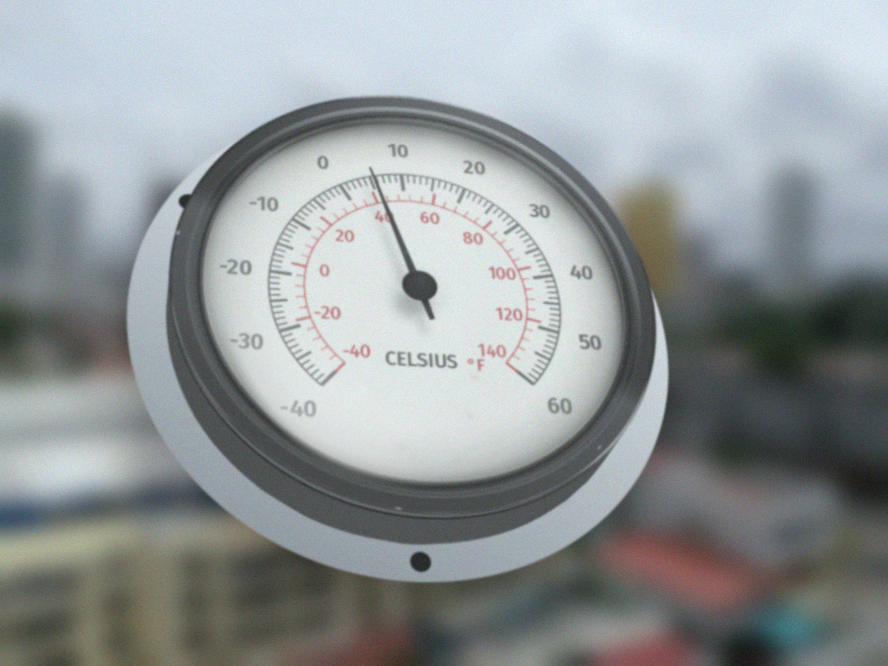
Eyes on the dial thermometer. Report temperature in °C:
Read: 5 °C
